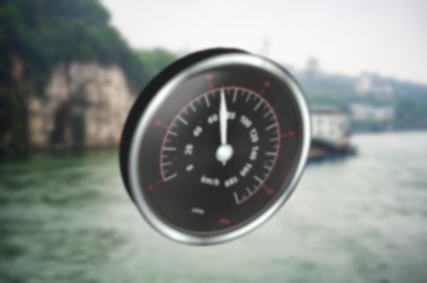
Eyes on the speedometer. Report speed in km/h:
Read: 70 km/h
